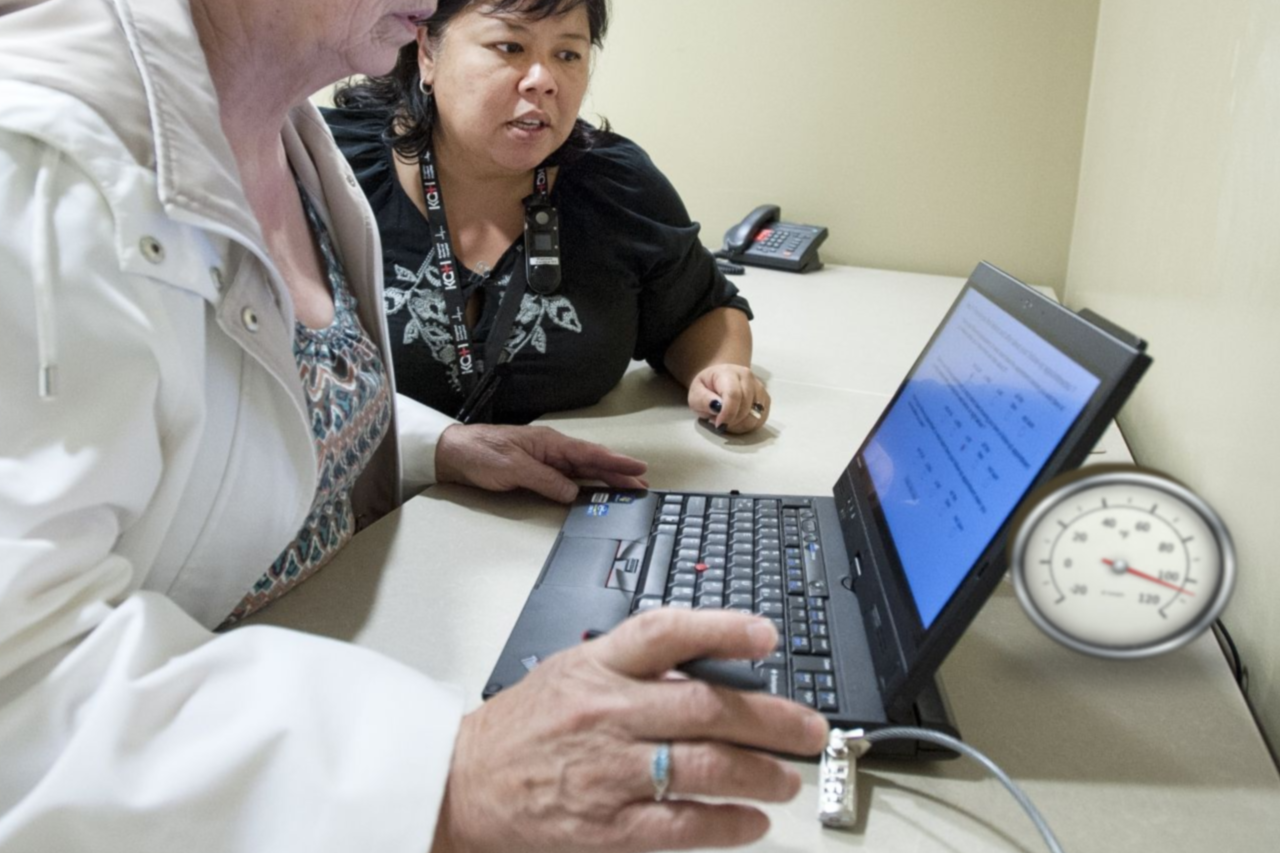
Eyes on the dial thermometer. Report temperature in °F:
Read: 105 °F
